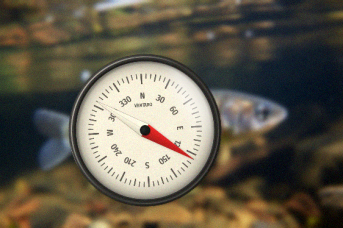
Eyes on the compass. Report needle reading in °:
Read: 125 °
